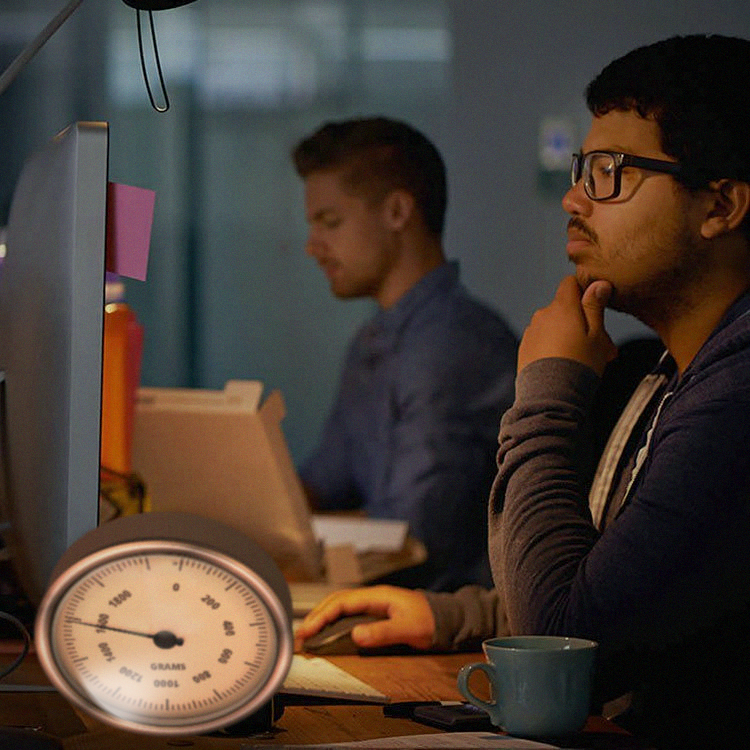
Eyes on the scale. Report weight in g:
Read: 1600 g
